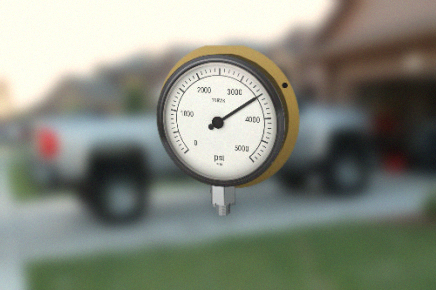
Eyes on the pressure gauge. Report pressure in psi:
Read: 3500 psi
